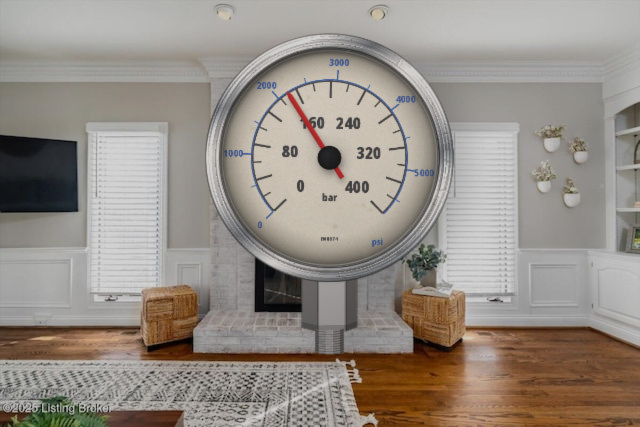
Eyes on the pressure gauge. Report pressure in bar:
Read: 150 bar
